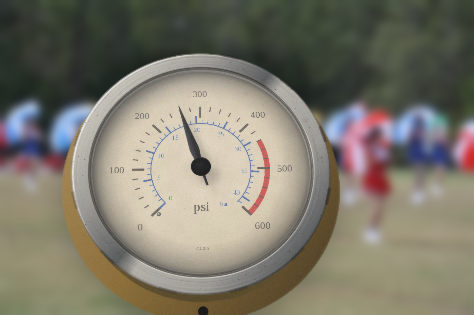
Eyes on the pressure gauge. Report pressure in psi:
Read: 260 psi
